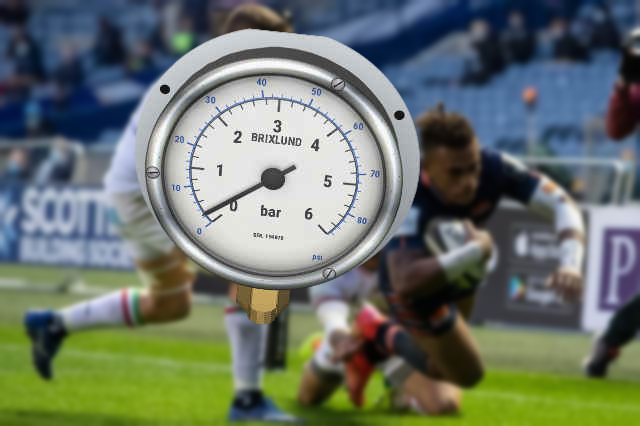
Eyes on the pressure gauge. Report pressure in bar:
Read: 0.2 bar
